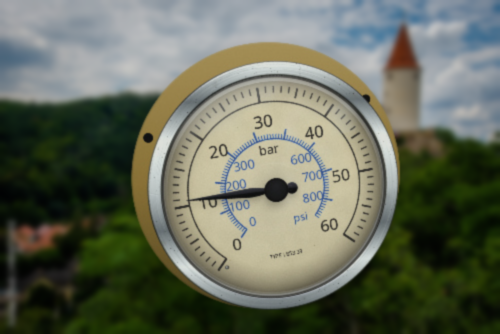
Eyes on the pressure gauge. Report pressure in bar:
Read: 11 bar
